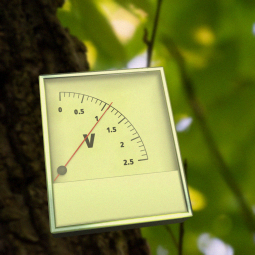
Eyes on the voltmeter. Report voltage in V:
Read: 1.1 V
